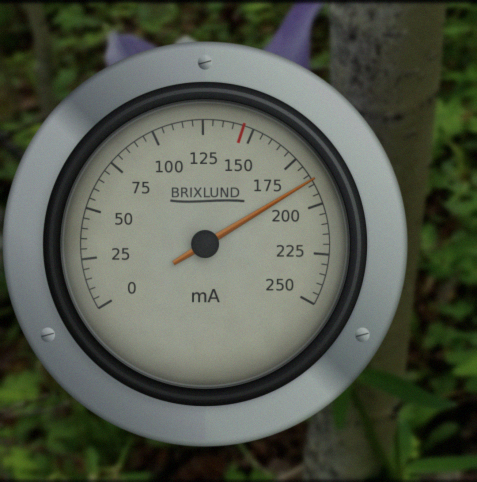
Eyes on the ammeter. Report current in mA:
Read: 187.5 mA
